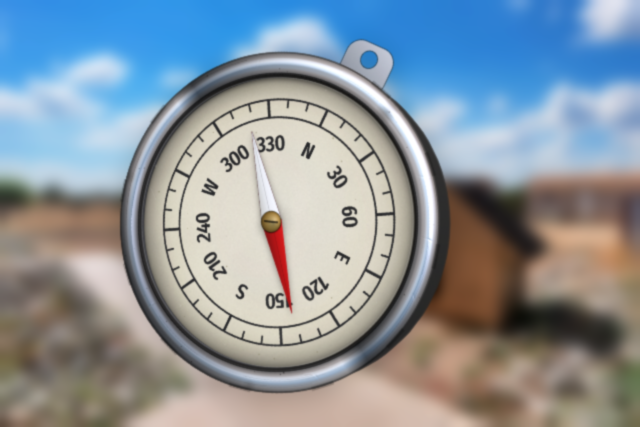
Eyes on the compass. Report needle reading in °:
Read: 140 °
